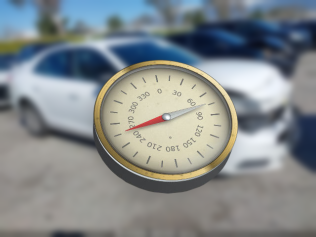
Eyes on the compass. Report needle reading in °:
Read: 255 °
